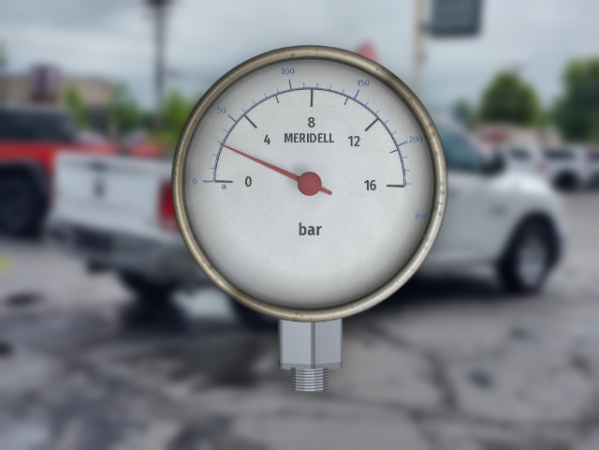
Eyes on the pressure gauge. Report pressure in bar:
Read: 2 bar
